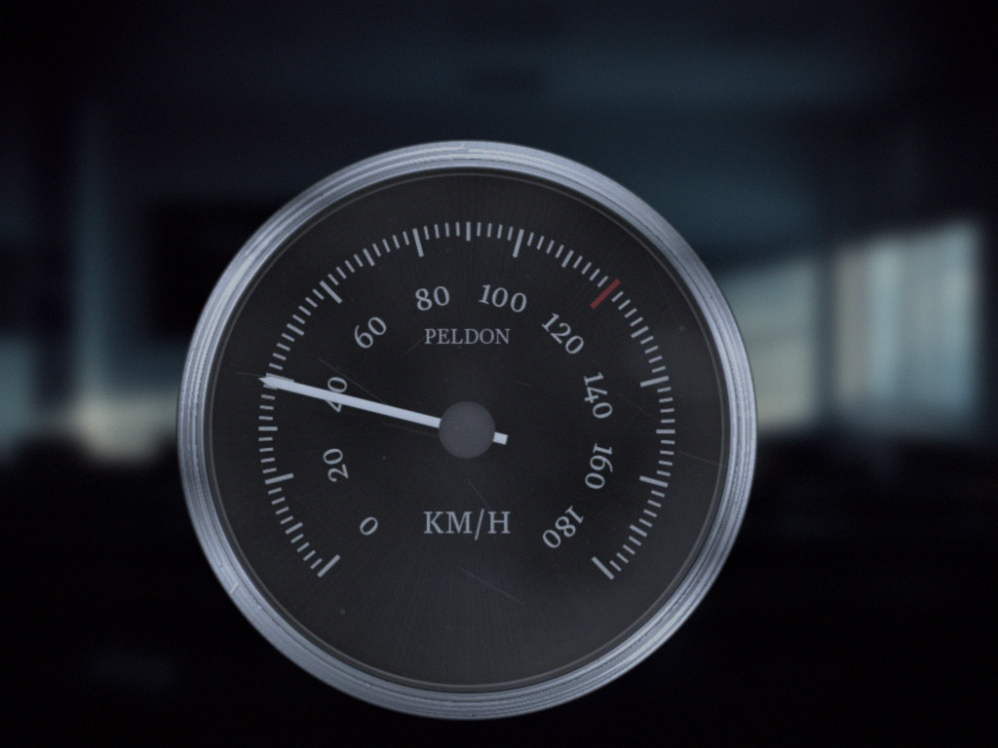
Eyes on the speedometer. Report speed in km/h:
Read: 39 km/h
